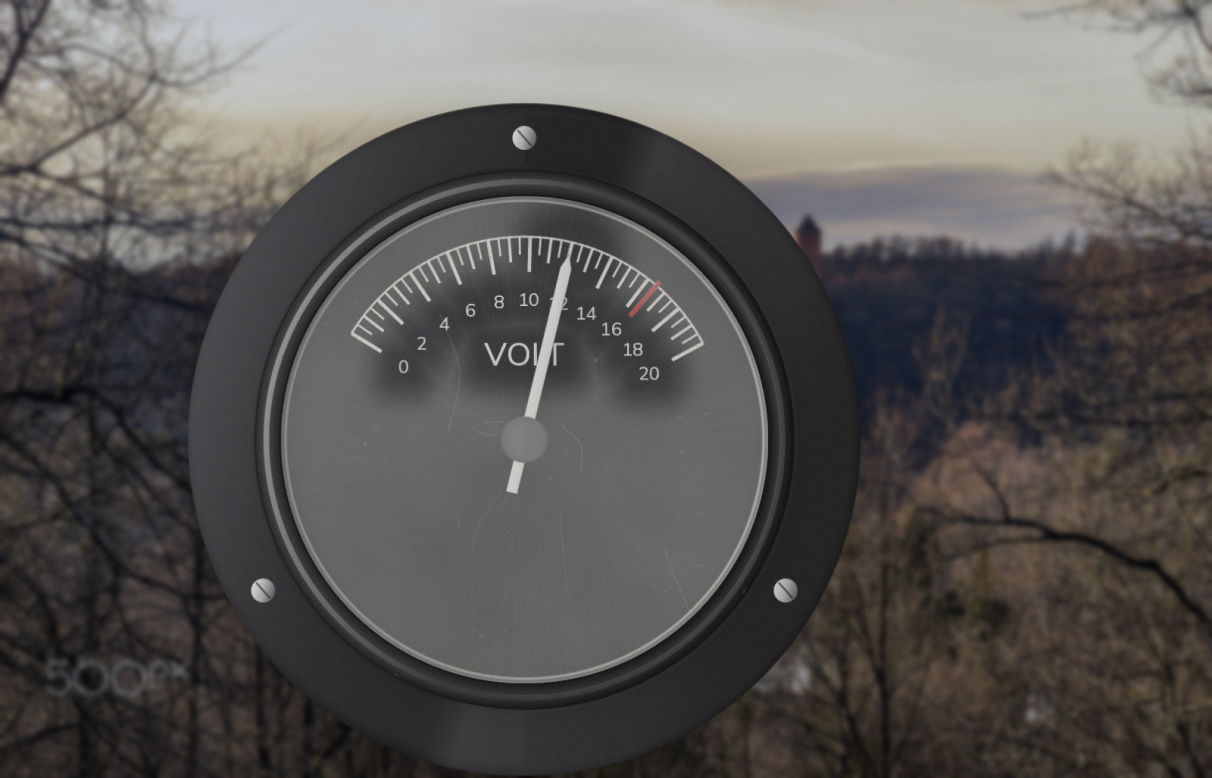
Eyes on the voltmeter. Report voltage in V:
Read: 12 V
